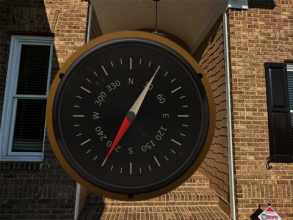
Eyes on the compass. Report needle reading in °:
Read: 210 °
